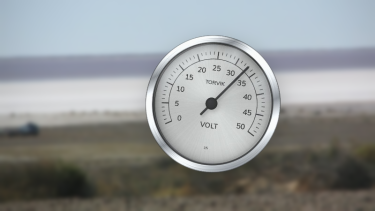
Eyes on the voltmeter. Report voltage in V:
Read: 33 V
